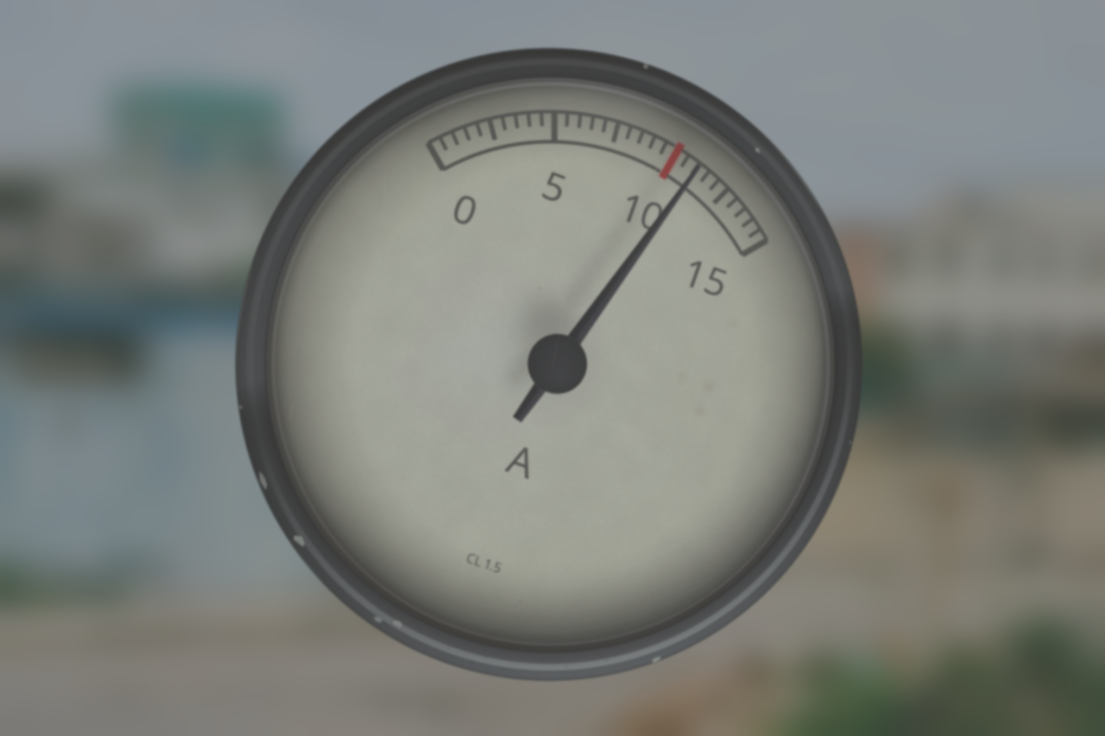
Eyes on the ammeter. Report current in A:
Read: 11 A
